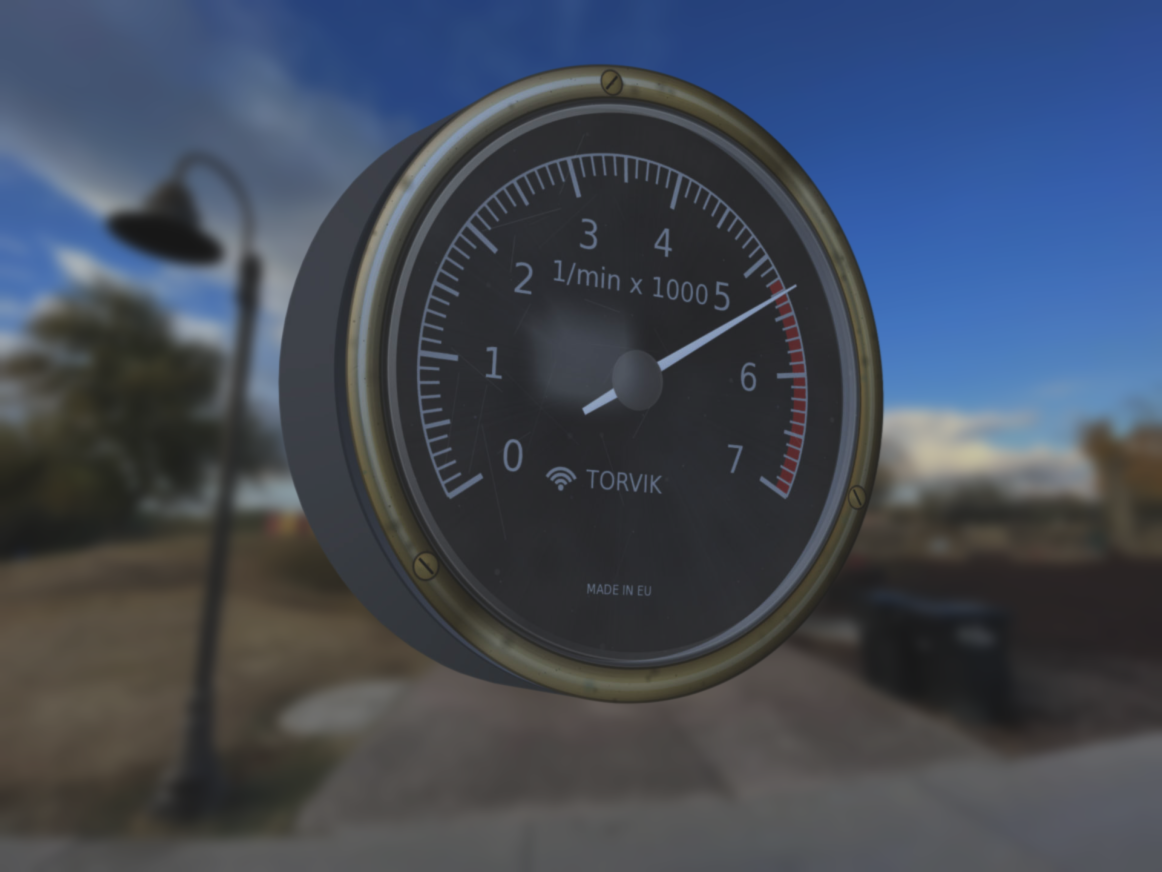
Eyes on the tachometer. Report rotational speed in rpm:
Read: 5300 rpm
